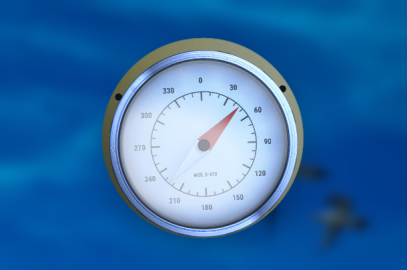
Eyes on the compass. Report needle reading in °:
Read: 45 °
